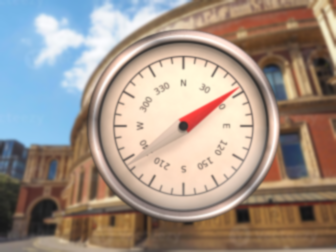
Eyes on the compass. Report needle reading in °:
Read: 55 °
